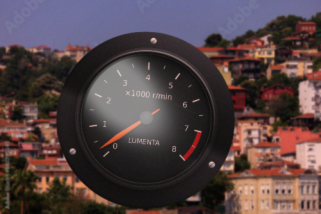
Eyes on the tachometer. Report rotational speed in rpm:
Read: 250 rpm
